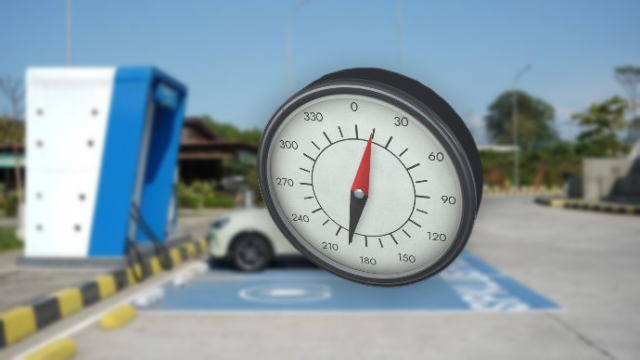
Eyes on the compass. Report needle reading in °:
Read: 15 °
